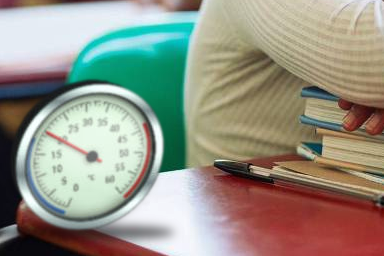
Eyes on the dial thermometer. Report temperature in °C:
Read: 20 °C
